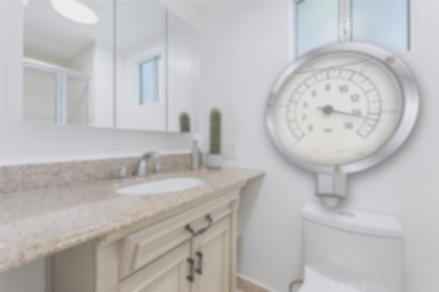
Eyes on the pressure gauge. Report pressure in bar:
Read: 14.5 bar
